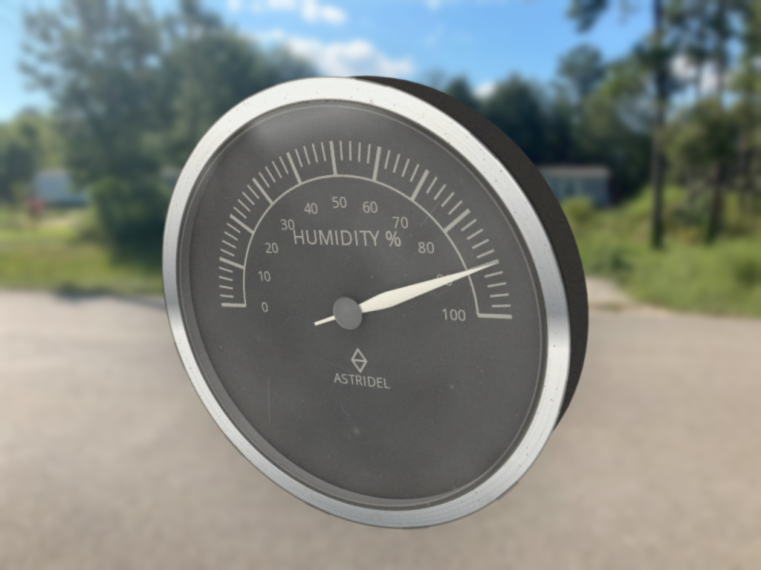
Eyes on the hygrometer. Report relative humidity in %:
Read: 90 %
